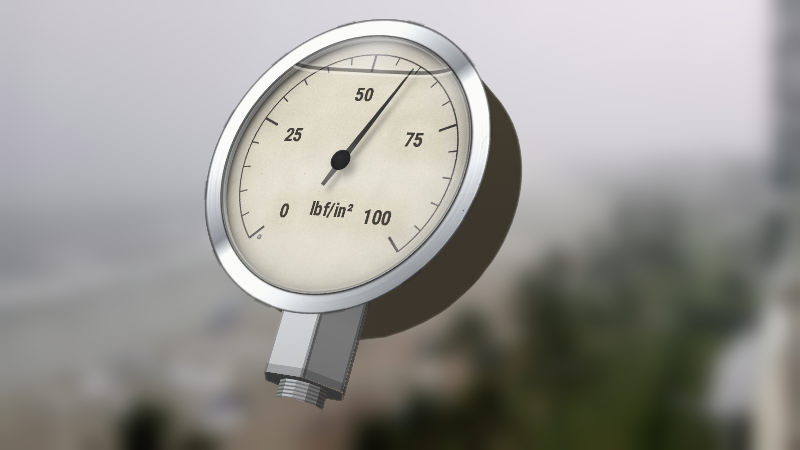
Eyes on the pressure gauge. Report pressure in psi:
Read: 60 psi
